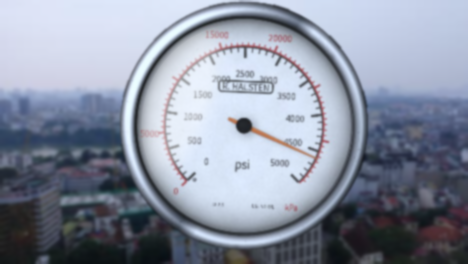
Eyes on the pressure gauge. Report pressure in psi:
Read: 4600 psi
